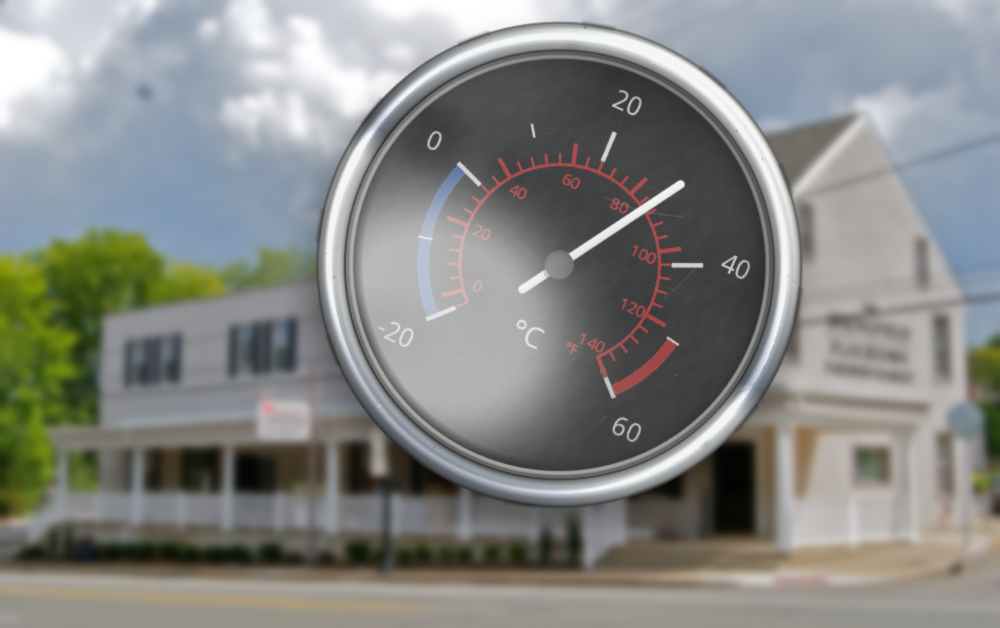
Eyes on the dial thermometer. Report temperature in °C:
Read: 30 °C
